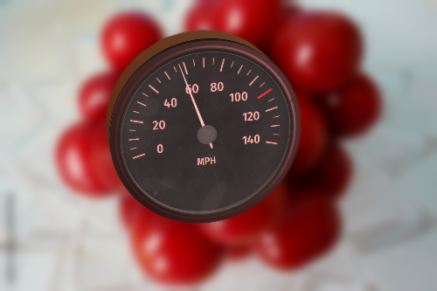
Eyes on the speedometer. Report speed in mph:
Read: 57.5 mph
